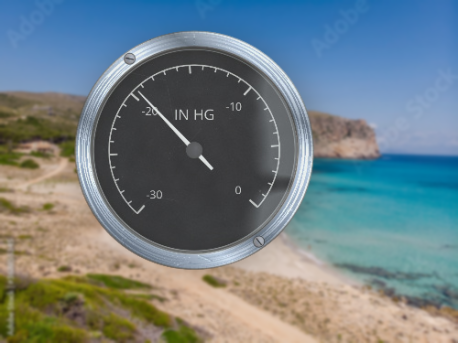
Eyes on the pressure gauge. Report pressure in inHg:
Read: -19.5 inHg
